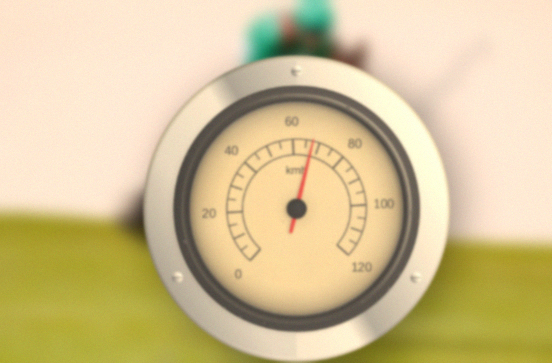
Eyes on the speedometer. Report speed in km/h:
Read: 67.5 km/h
